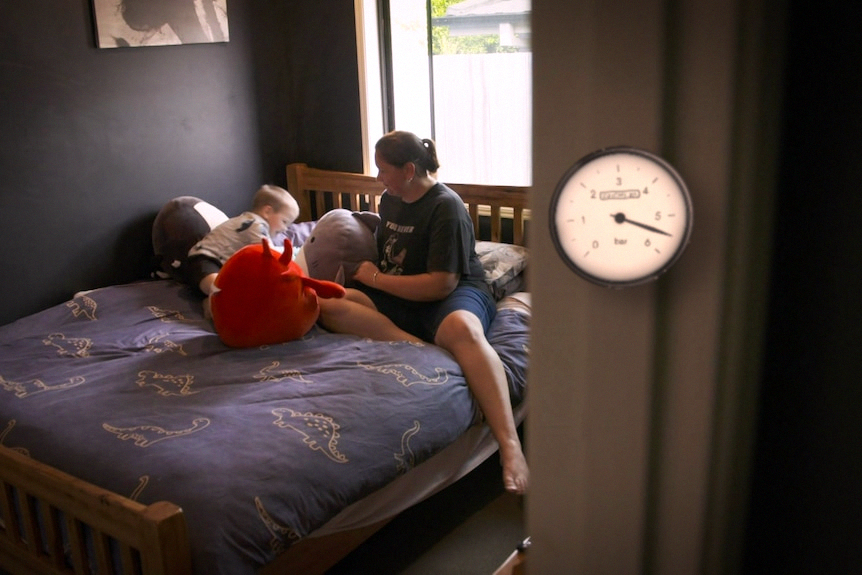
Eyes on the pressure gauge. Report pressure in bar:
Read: 5.5 bar
